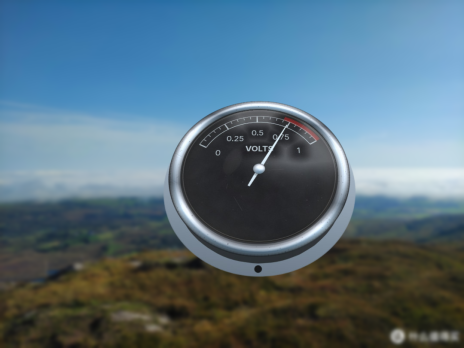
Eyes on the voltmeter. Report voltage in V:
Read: 0.75 V
